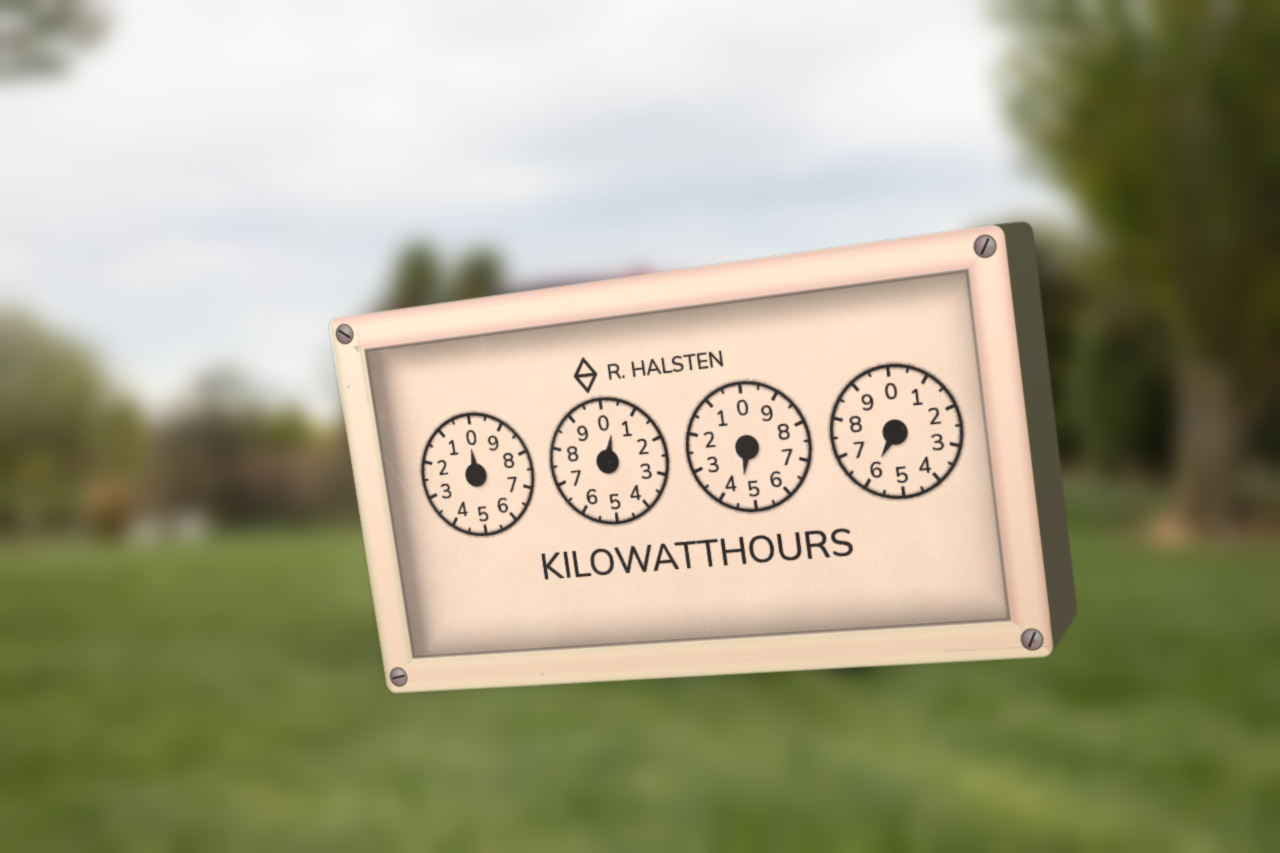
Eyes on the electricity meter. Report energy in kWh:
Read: 46 kWh
